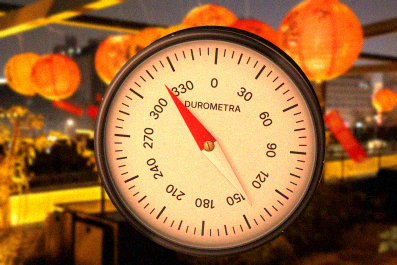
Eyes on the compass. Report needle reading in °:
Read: 320 °
